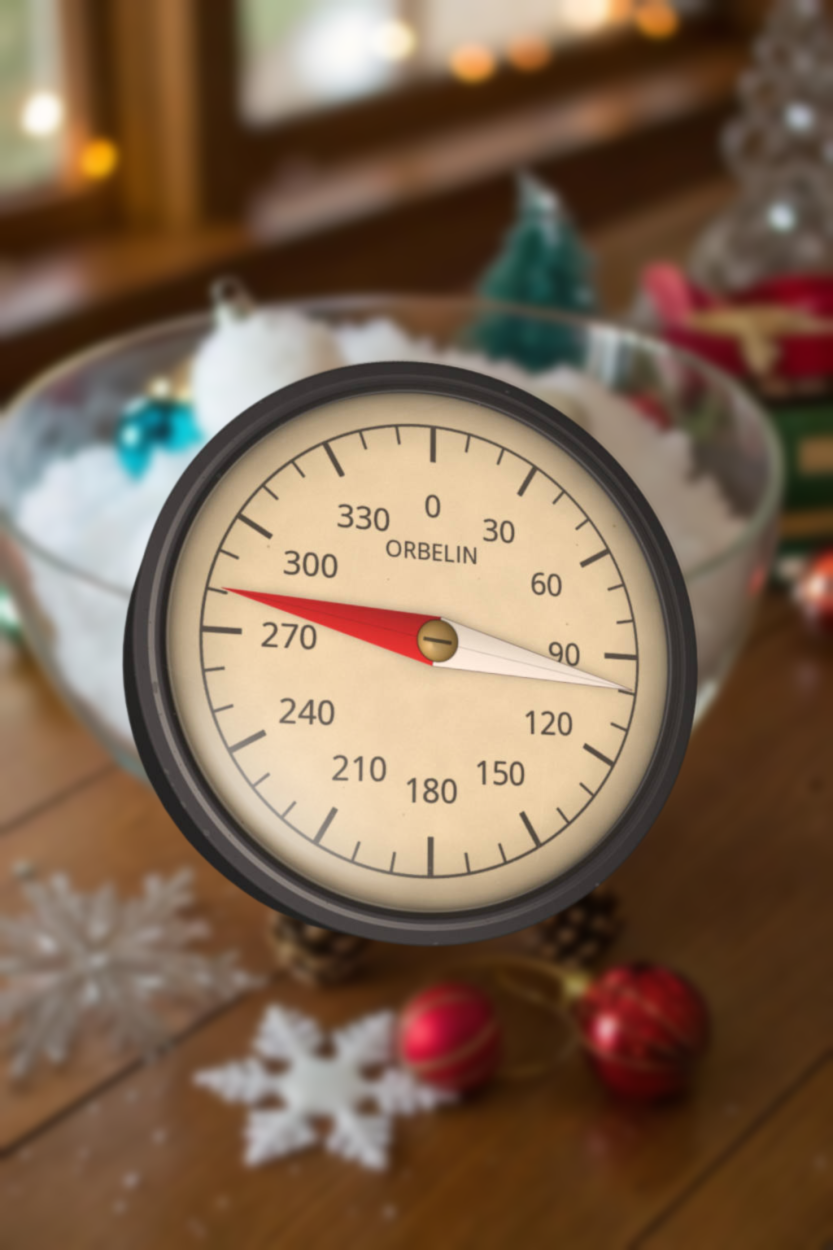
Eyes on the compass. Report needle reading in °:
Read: 280 °
